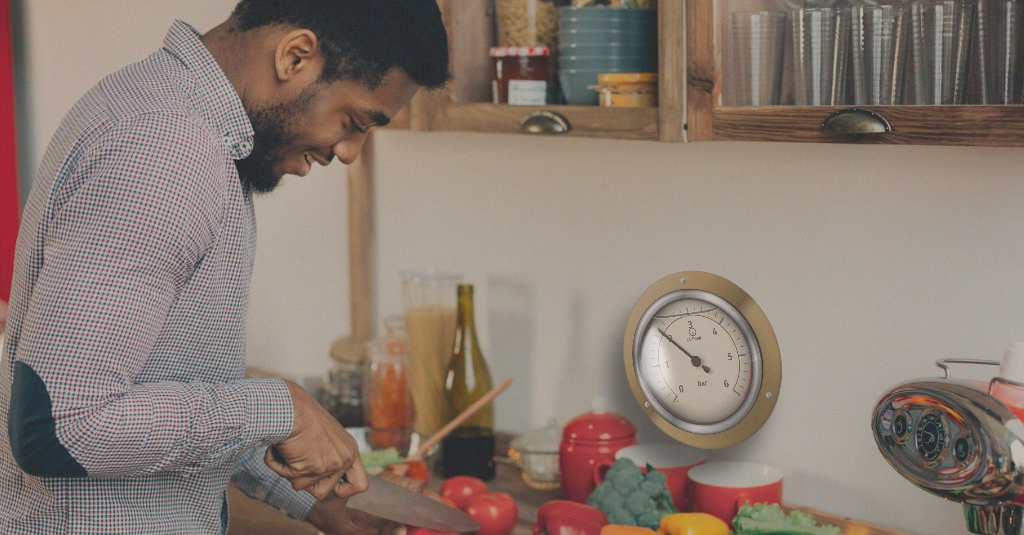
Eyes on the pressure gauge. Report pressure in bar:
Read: 2 bar
